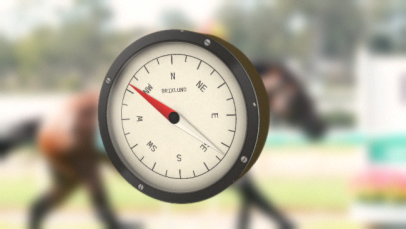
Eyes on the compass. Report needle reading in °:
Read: 307.5 °
